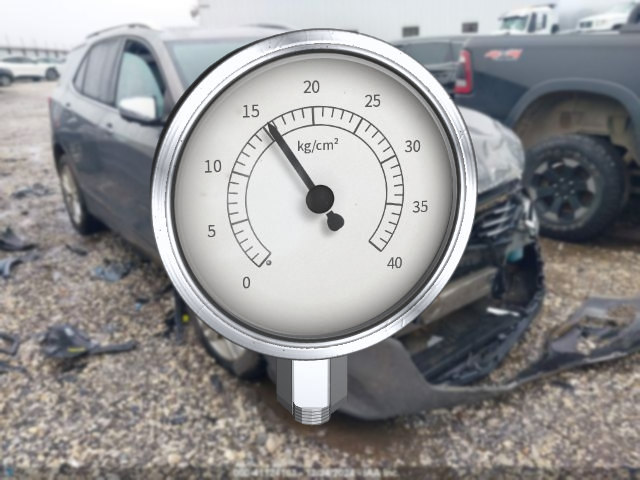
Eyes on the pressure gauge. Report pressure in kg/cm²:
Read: 15.5 kg/cm²
